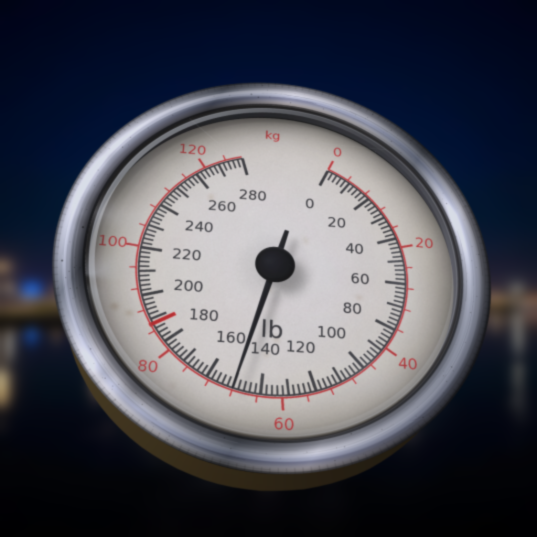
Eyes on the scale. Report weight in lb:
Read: 150 lb
